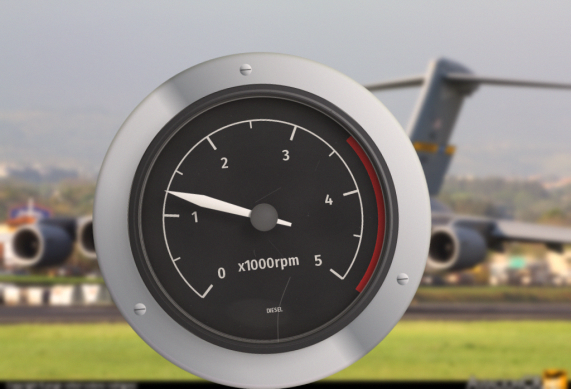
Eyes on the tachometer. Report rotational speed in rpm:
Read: 1250 rpm
